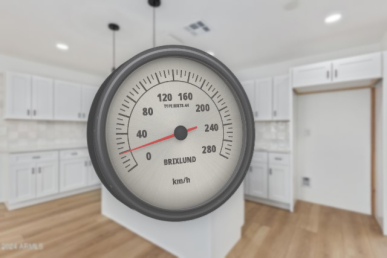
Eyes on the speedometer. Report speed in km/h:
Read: 20 km/h
